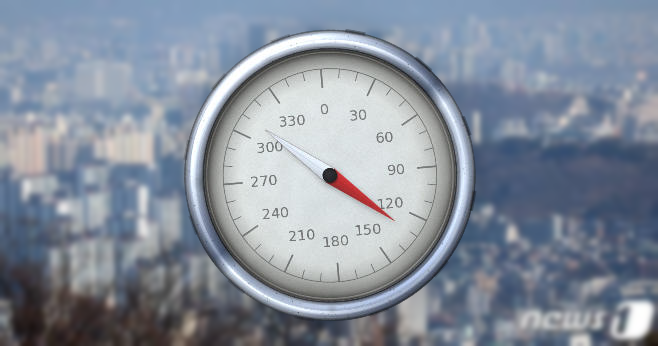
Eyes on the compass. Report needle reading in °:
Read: 130 °
